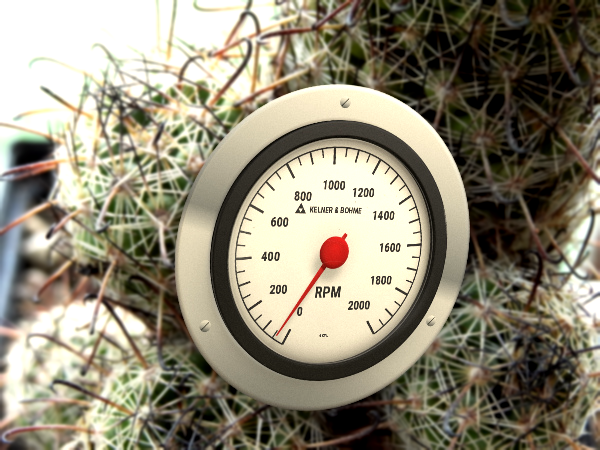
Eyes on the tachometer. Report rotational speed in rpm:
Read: 50 rpm
